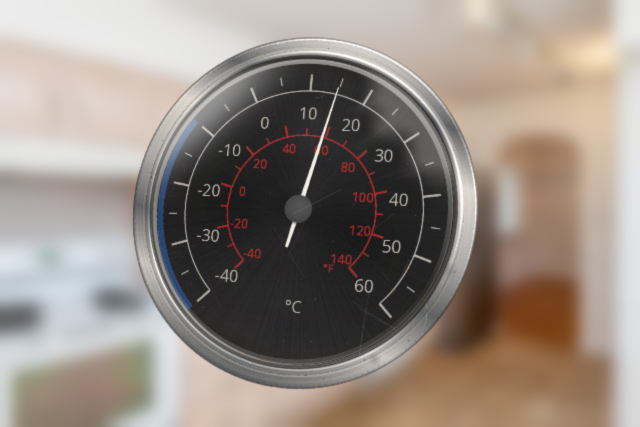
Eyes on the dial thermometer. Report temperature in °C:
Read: 15 °C
